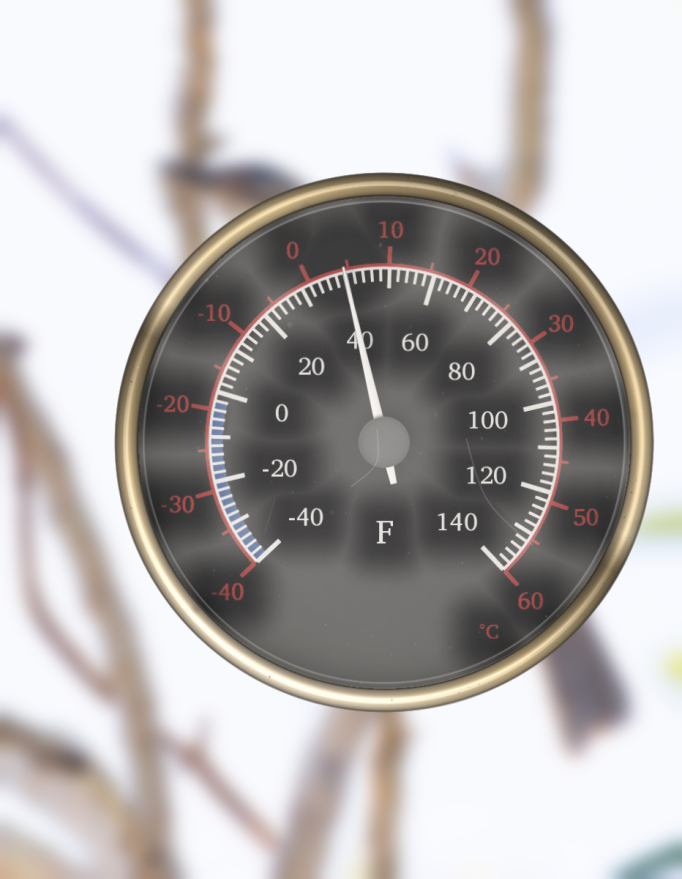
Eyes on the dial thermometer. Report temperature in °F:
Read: 40 °F
